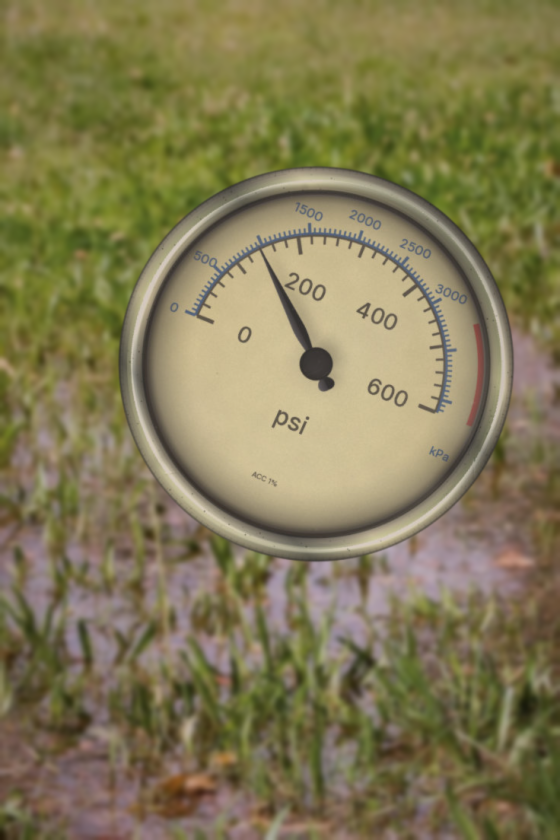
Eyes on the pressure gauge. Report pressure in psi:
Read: 140 psi
